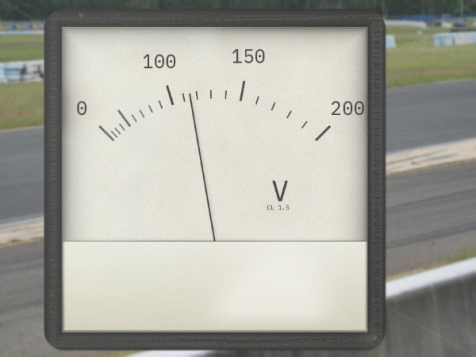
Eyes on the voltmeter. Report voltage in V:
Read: 115 V
